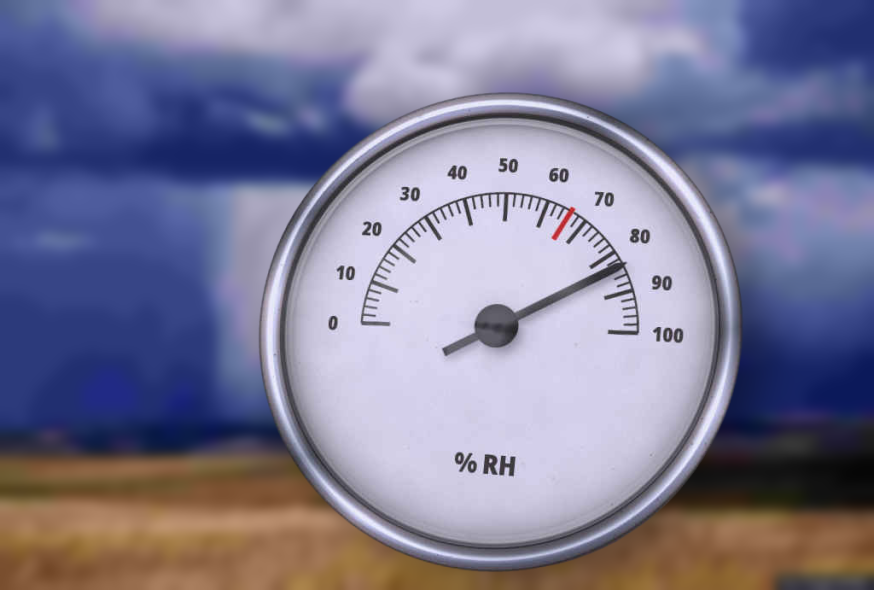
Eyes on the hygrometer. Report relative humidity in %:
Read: 84 %
